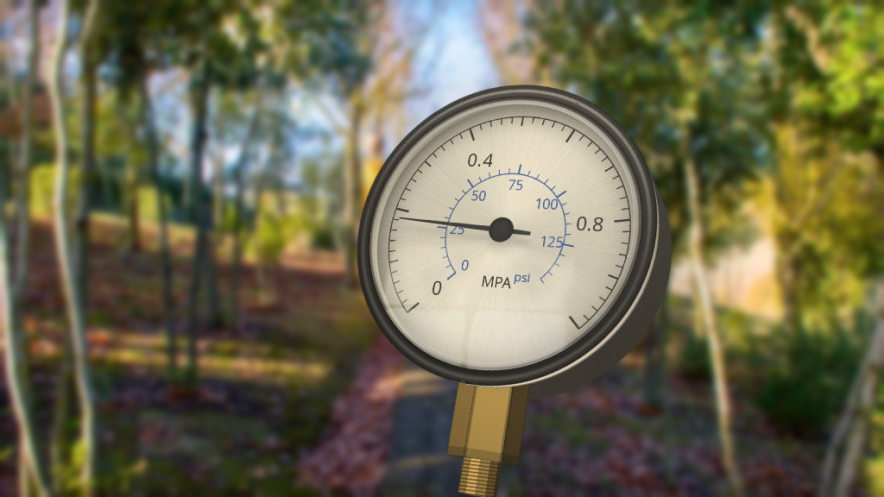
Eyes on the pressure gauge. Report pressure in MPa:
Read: 0.18 MPa
